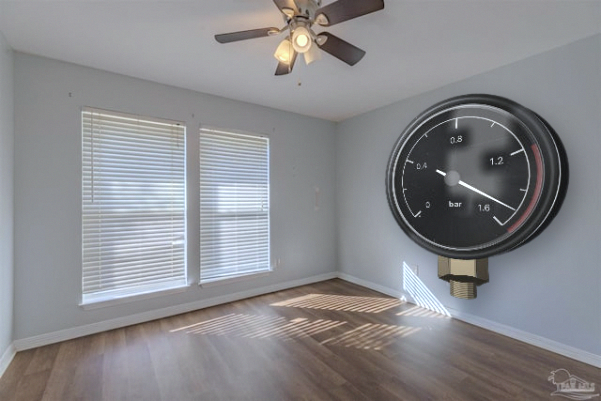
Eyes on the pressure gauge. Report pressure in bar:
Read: 1.5 bar
